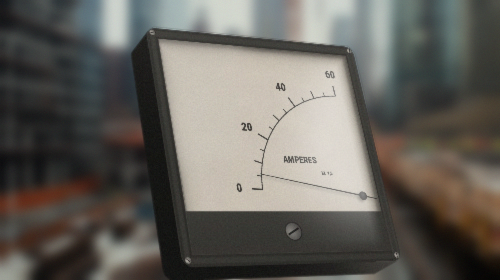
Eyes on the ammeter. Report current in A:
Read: 5 A
